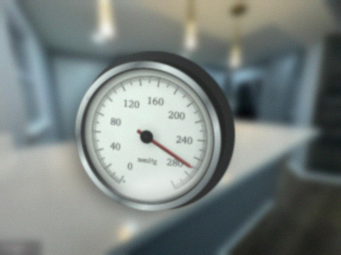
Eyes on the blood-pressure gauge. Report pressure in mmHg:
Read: 270 mmHg
